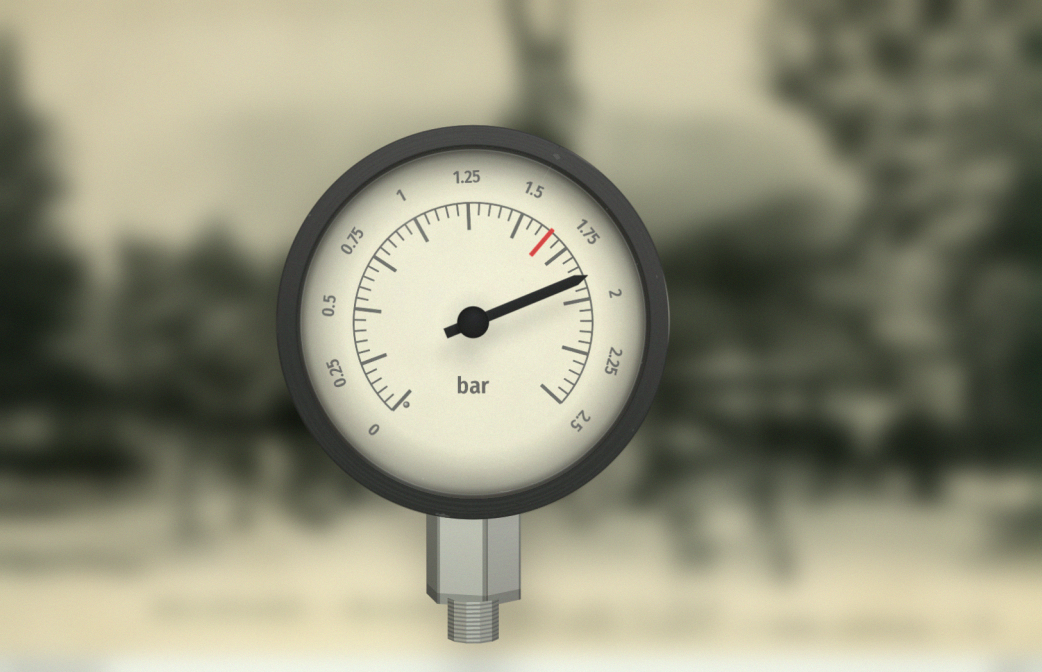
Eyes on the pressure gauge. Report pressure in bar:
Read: 1.9 bar
